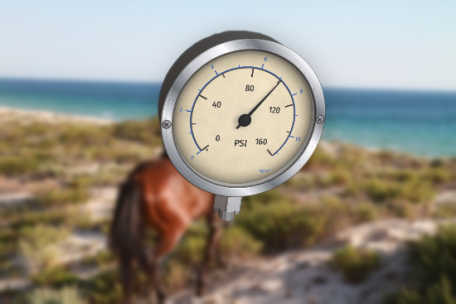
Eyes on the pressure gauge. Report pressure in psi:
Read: 100 psi
